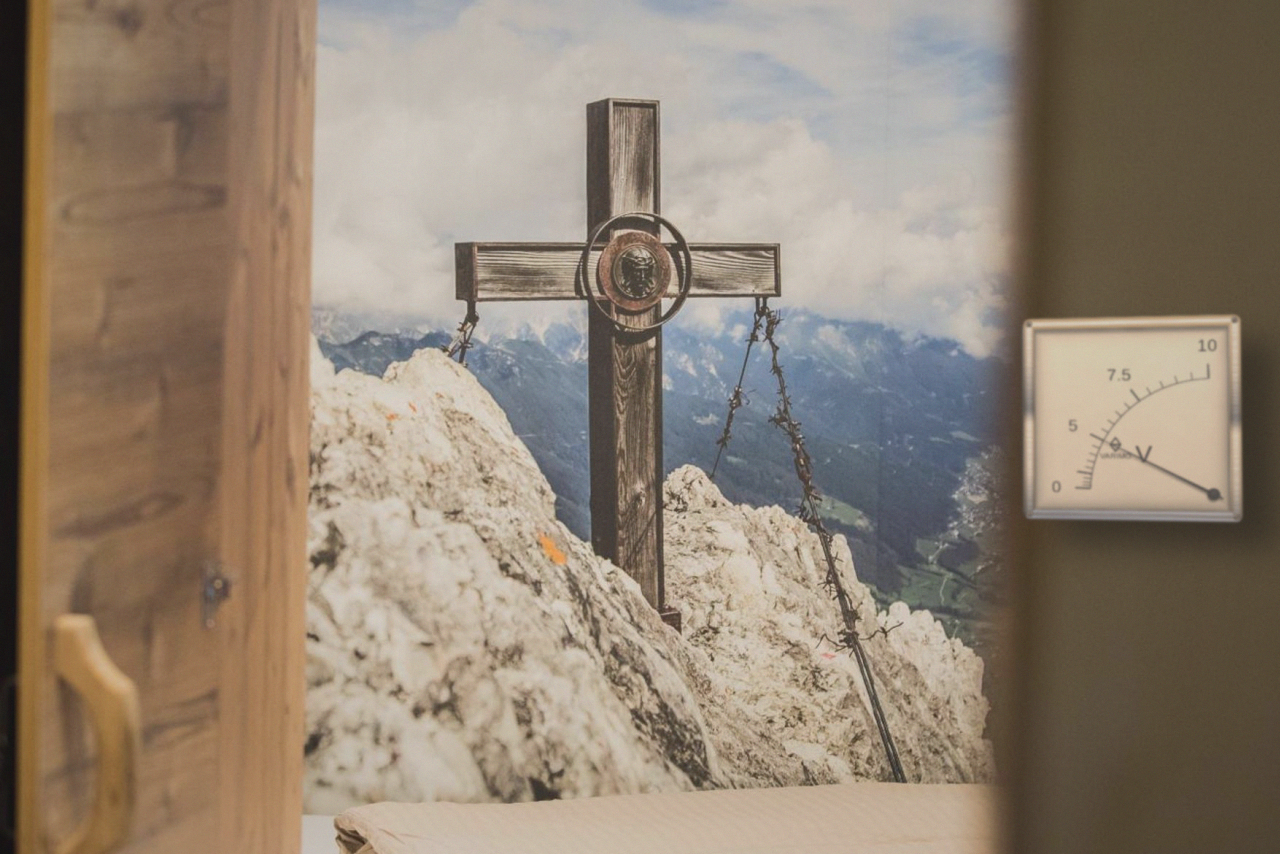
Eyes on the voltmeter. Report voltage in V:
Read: 5 V
